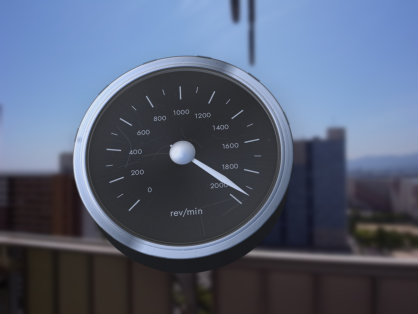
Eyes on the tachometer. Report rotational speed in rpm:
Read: 1950 rpm
